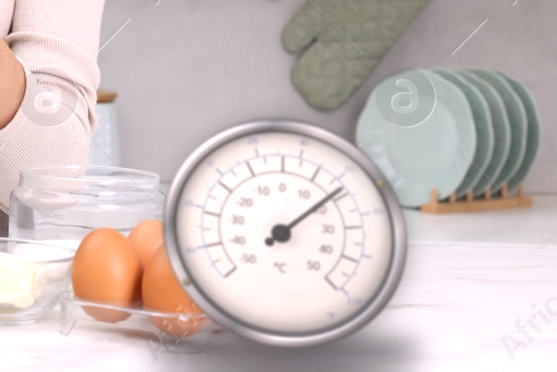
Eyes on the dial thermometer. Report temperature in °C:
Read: 17.5 °C
